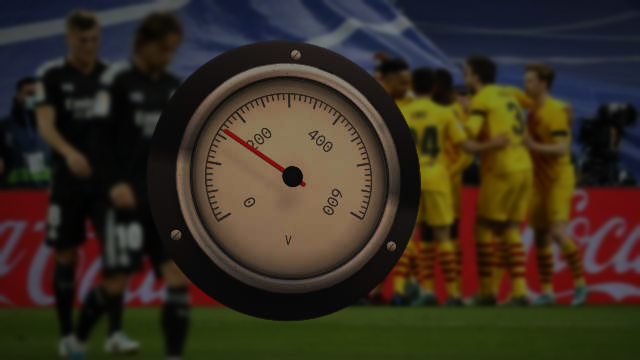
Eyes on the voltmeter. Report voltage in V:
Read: 160 V
